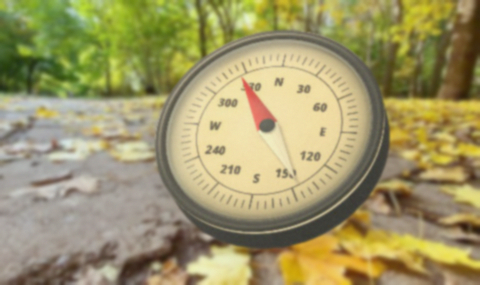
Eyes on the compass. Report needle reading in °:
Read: 325 °
